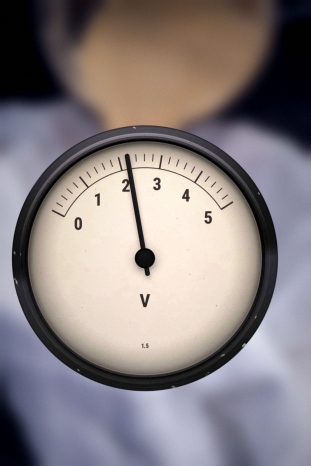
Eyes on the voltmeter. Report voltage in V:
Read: 2.2 V
